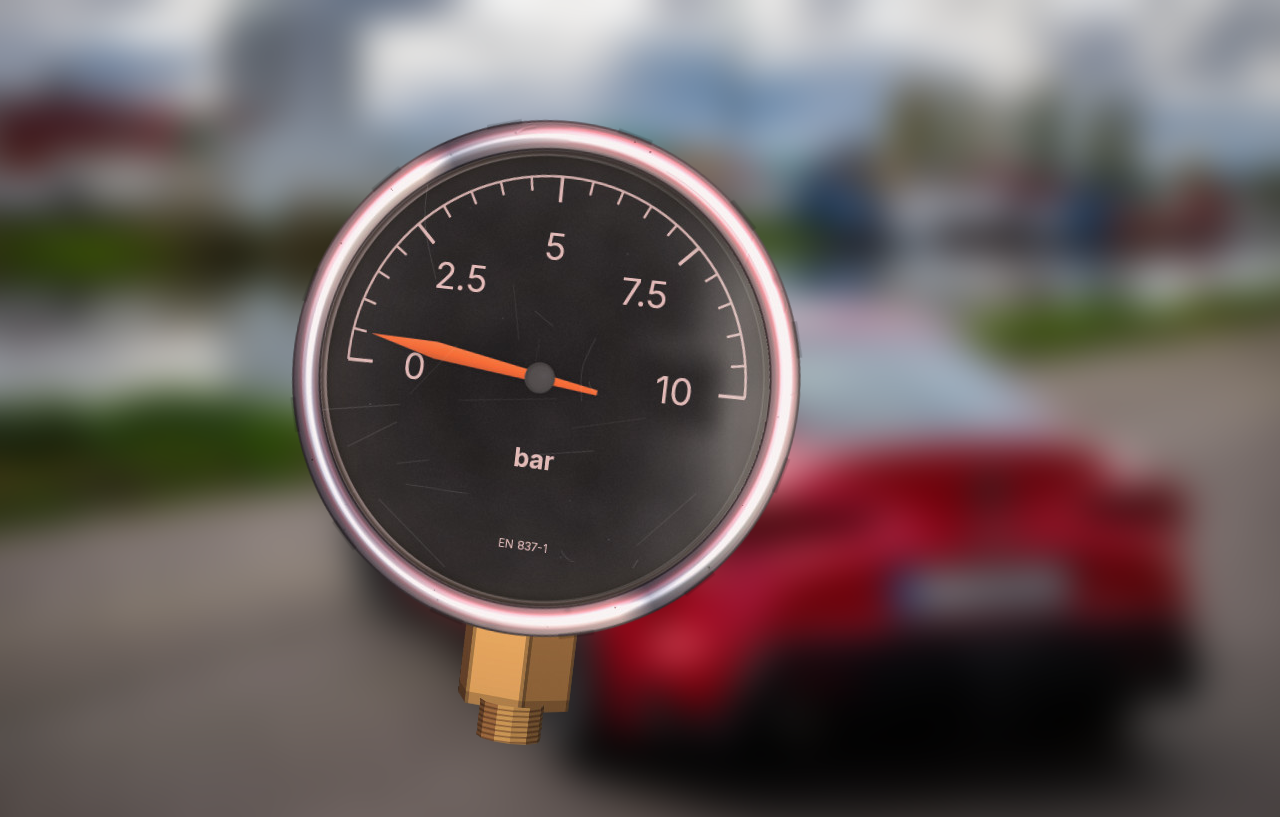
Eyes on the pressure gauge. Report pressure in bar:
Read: 0.5 bar
